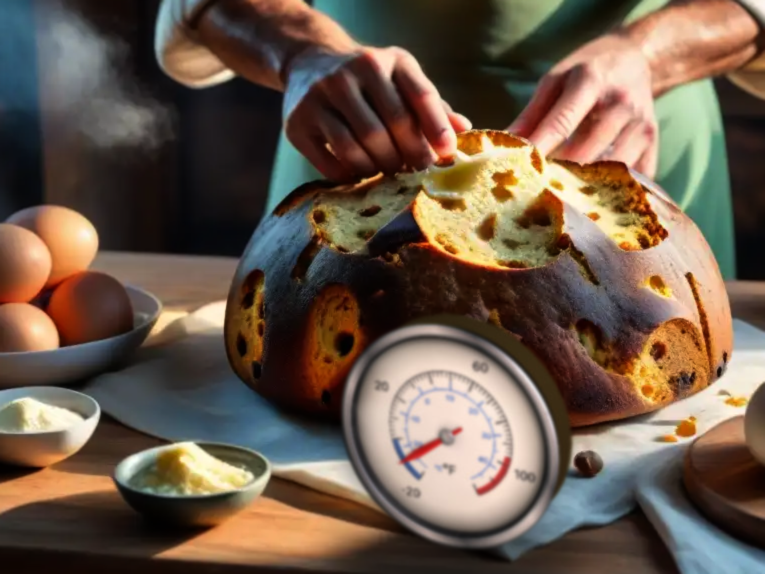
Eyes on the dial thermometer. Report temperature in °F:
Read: -10 °F
